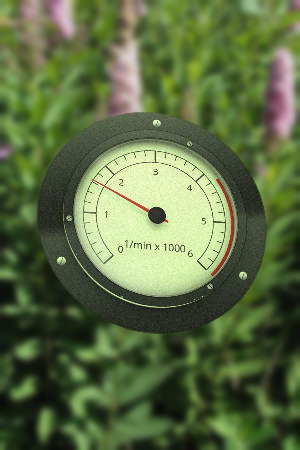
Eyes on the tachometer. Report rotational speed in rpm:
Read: 1600 rpm
